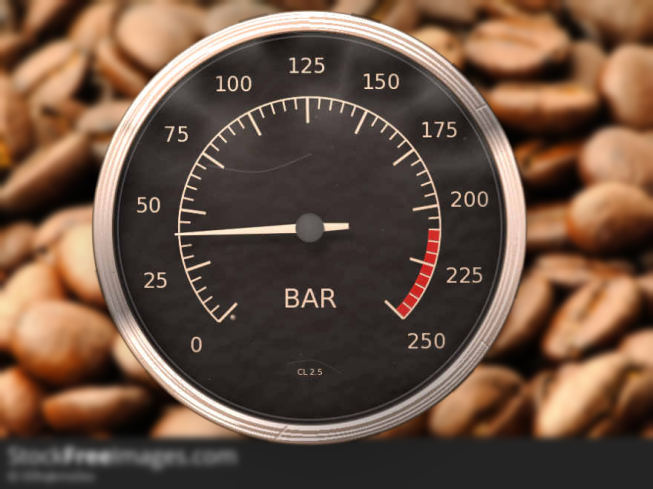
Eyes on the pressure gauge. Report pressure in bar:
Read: 40 bar
